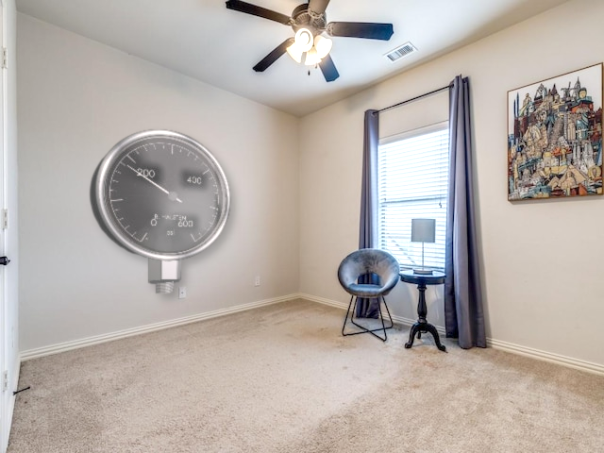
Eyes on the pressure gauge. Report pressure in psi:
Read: 180 psi
